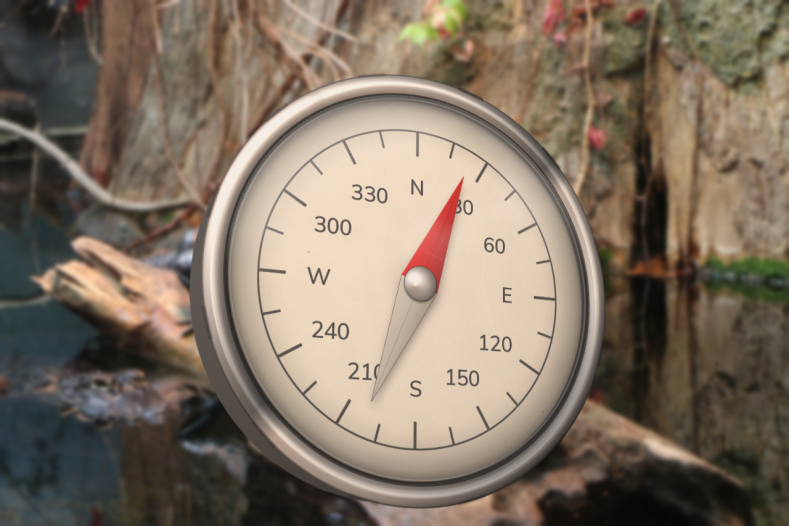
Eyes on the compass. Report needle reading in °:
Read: 22.5 °
